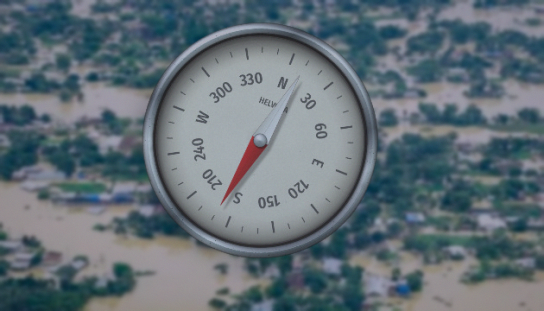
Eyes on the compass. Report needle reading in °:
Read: 190 °
